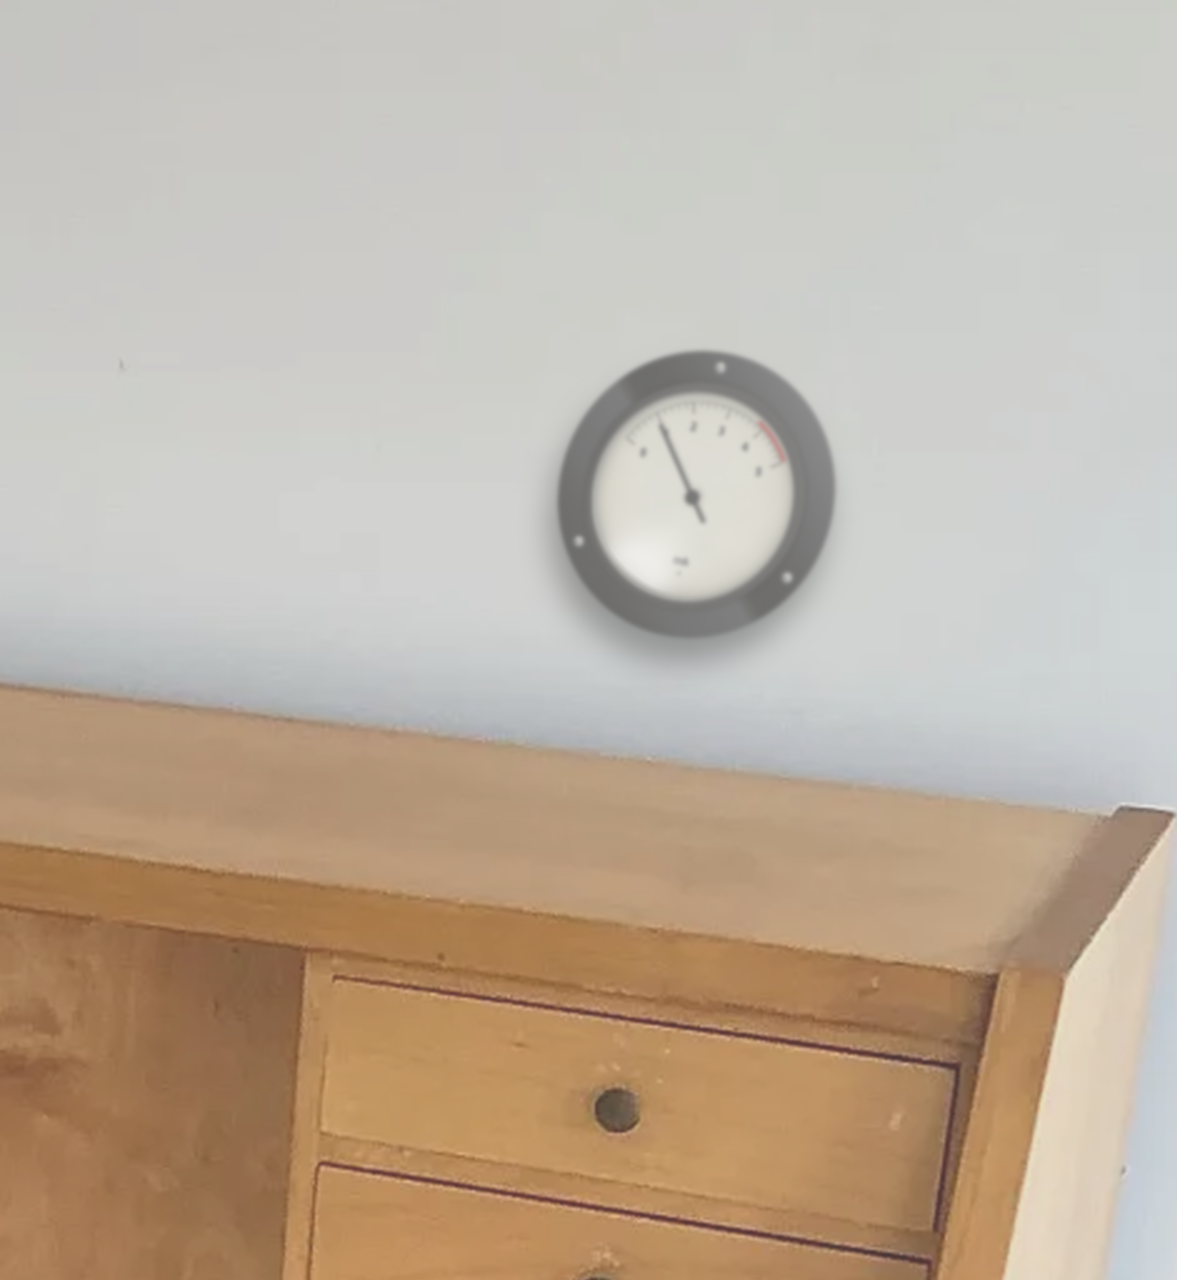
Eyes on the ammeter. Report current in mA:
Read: 1 mA
